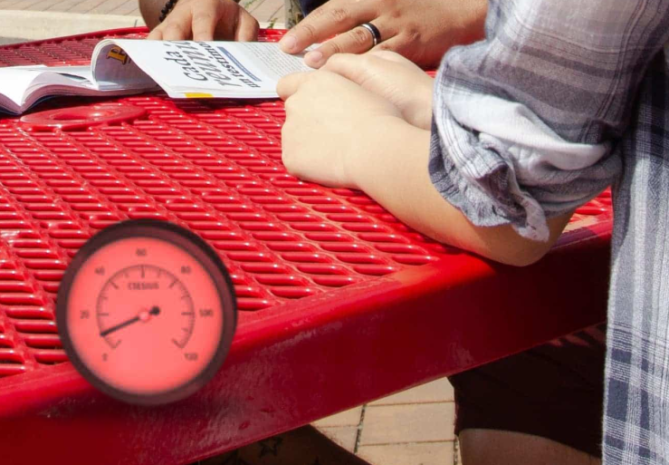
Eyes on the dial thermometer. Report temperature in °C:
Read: 10 °C
